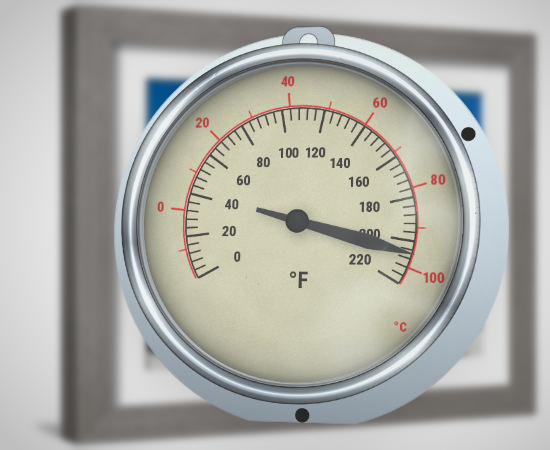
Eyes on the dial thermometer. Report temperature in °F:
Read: 206 °F
